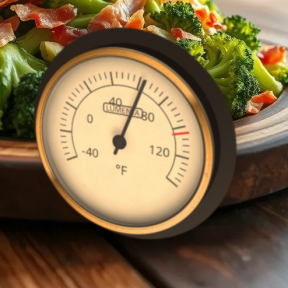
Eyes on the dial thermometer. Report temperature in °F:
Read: 64 °F
